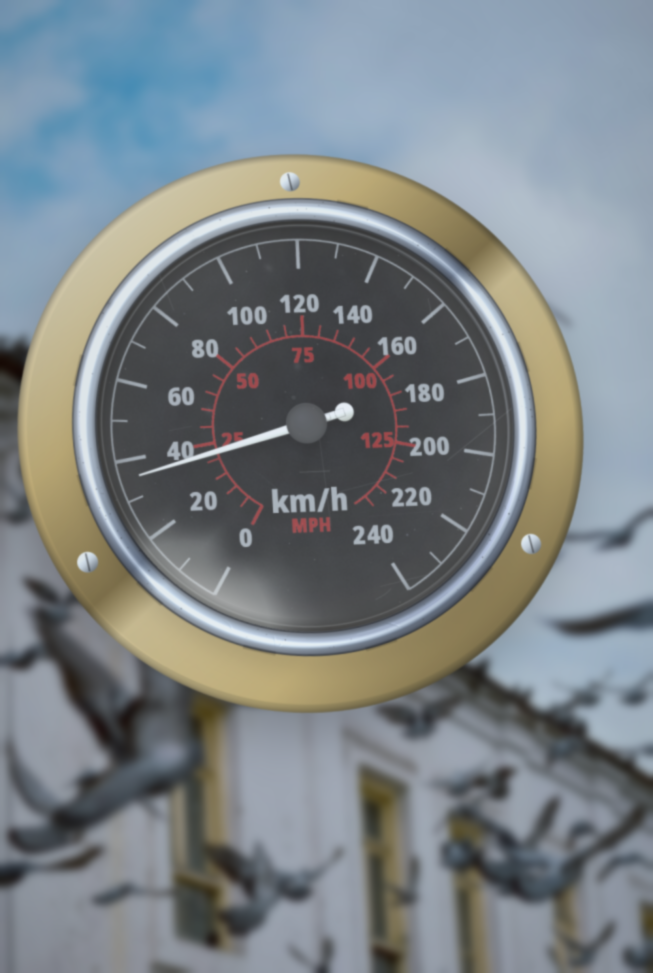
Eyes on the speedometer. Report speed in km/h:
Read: 35 km/h
